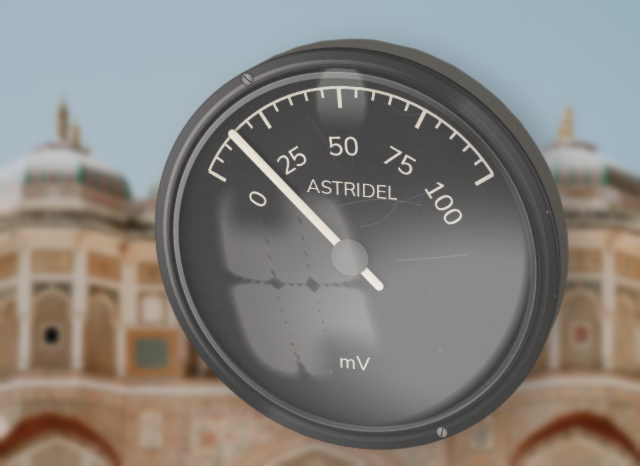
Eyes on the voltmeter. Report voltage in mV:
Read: 15 mV
